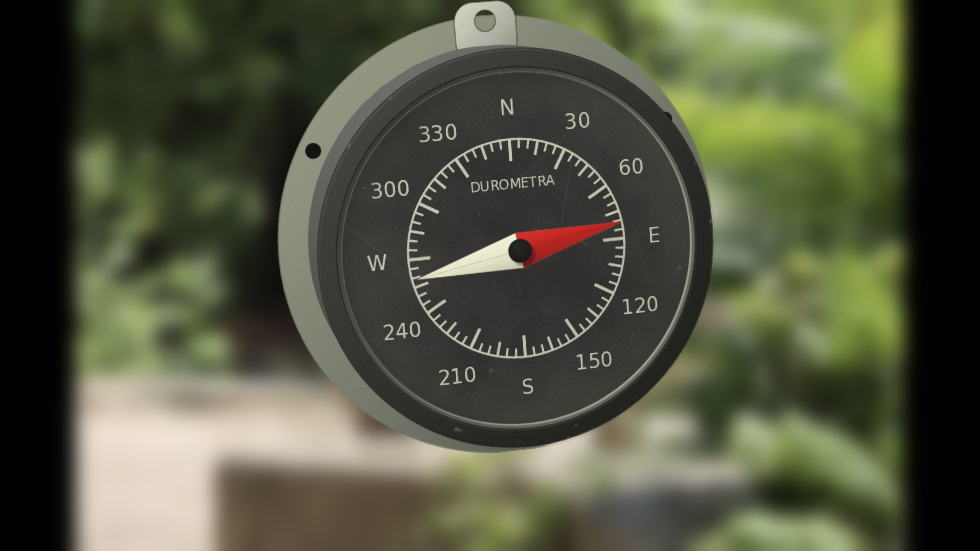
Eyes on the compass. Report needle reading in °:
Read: 80 °
